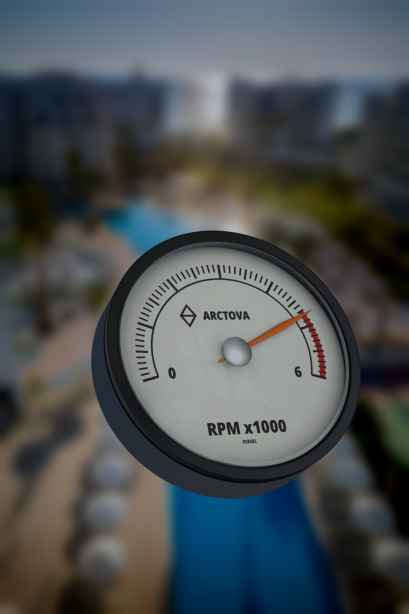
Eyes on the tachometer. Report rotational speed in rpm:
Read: 4800 rpm
